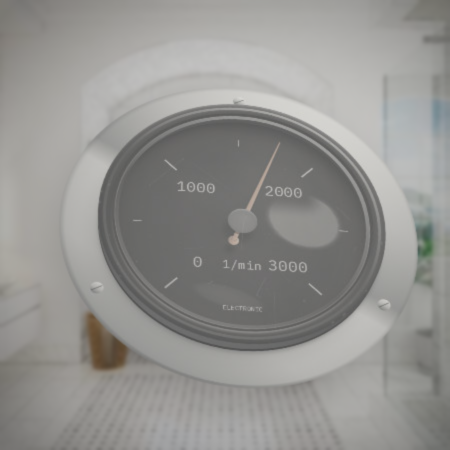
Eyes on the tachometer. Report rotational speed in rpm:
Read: 1750 rpm
